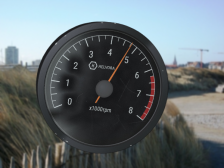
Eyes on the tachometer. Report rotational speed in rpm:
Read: 4750 rpm
